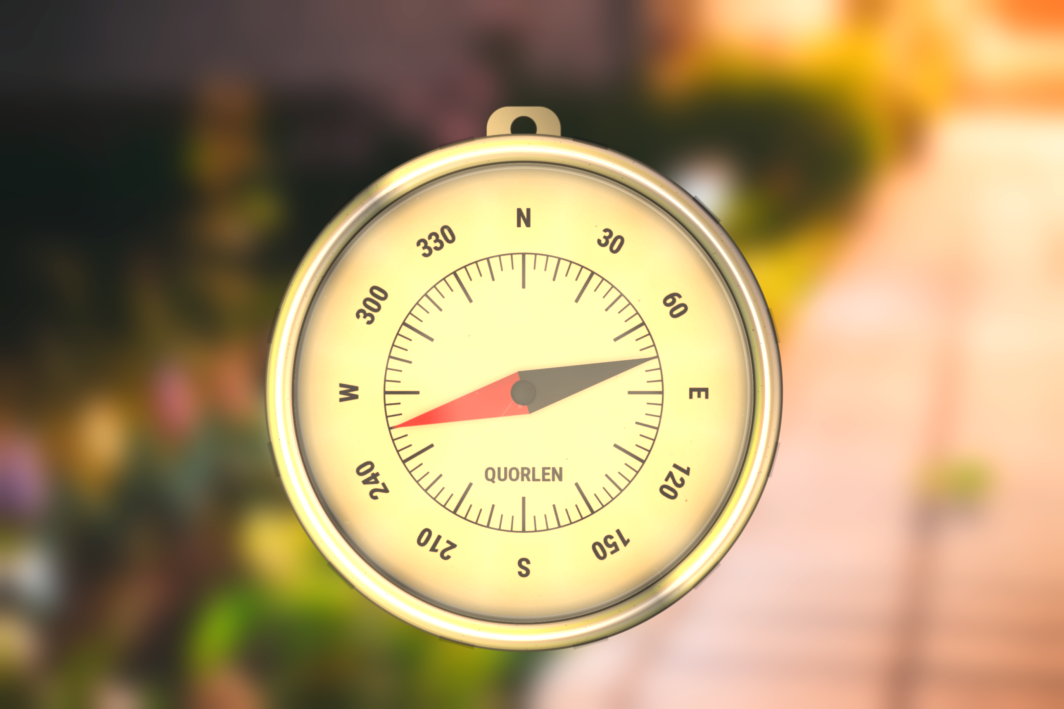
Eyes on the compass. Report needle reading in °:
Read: 255 °
